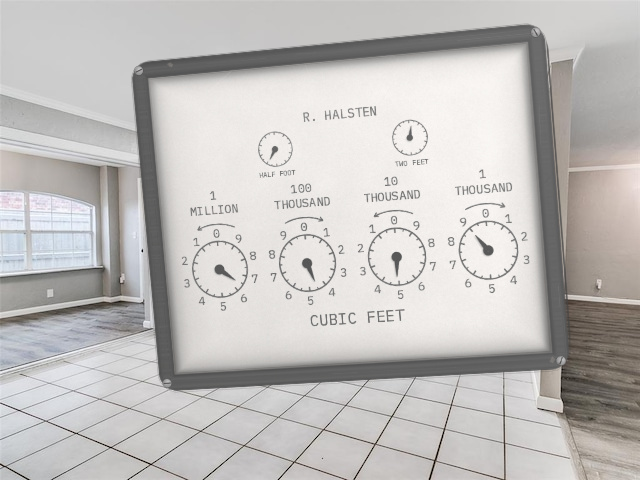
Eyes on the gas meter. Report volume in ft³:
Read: 644900 ft³
